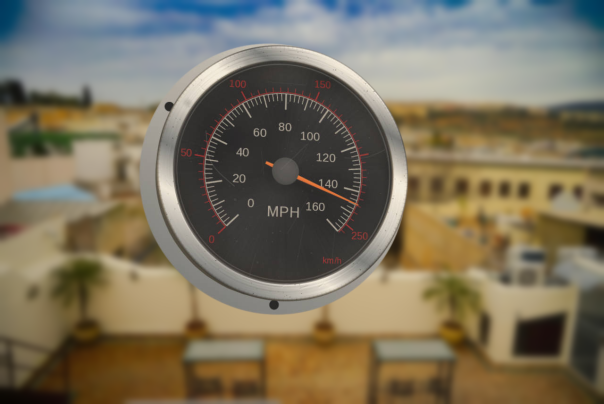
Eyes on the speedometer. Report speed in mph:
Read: 146 mph
